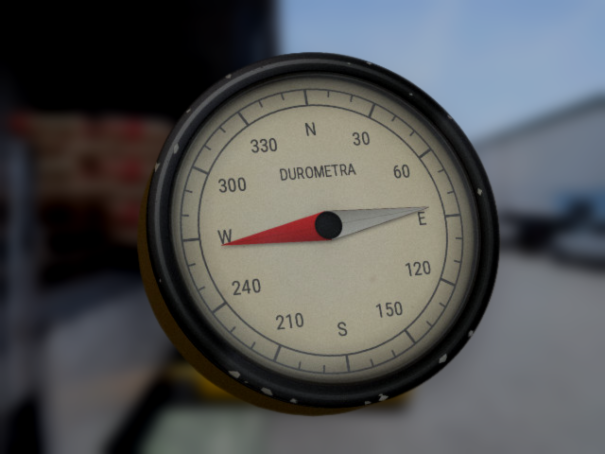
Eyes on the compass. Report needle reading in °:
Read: 265 °
